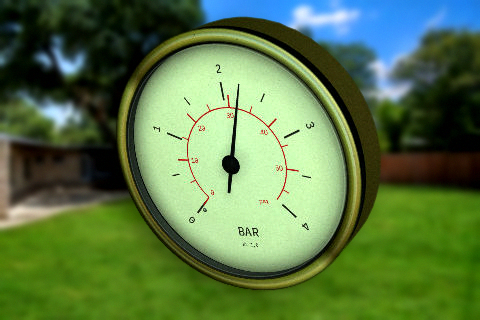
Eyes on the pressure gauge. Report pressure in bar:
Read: 2.25 bar
